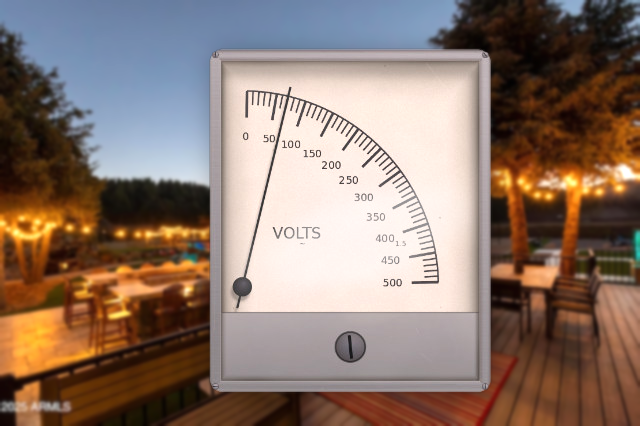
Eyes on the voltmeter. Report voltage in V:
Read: 70 V
